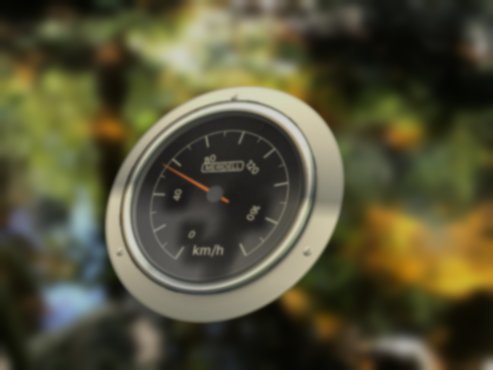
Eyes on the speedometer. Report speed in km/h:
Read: 55 km/h
